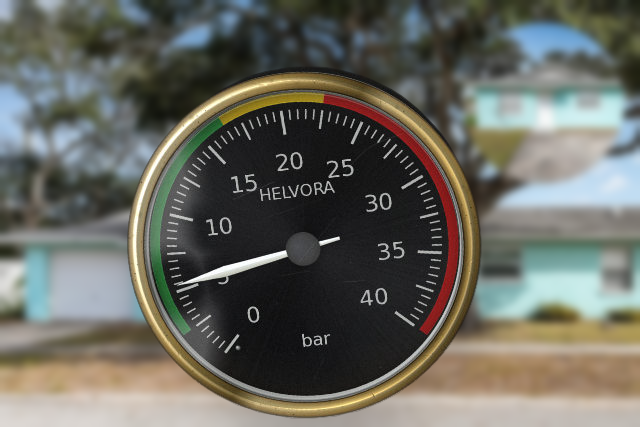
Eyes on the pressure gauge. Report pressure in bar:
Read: 5.5 bar
